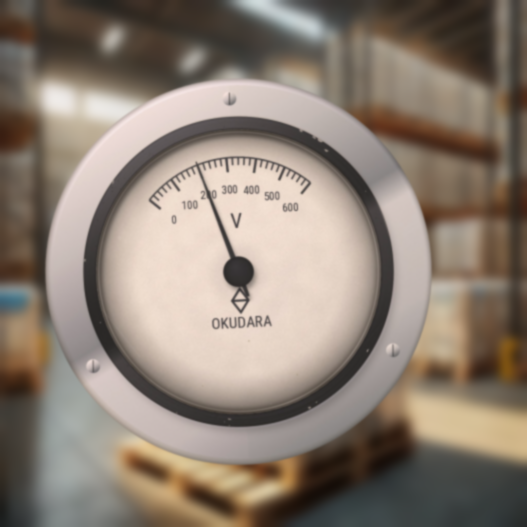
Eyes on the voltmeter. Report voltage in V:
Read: 200 V
